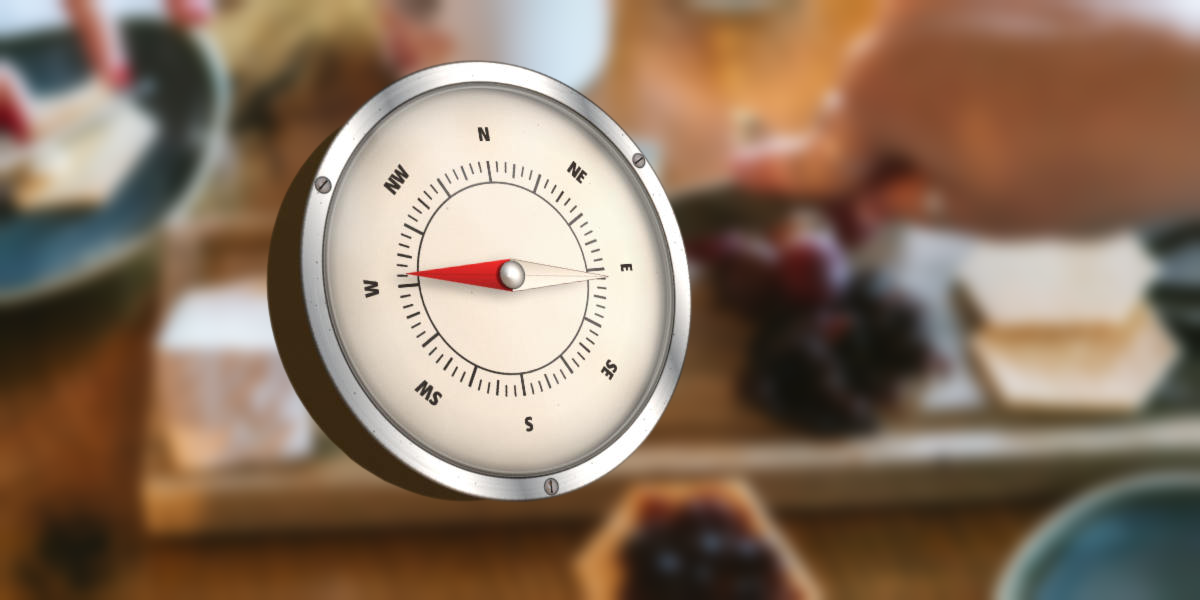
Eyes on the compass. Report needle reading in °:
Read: 275 °
